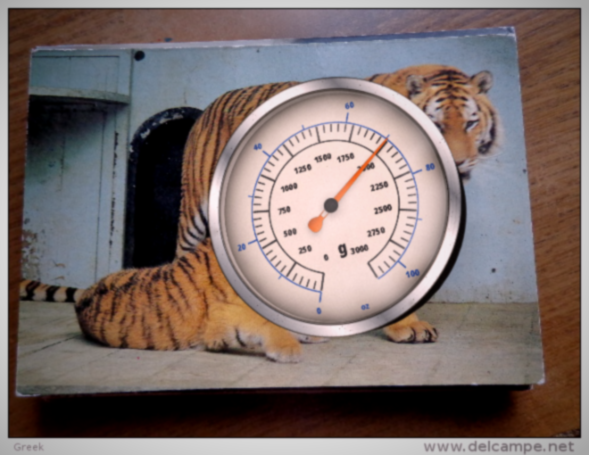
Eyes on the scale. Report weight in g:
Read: 2000 g
